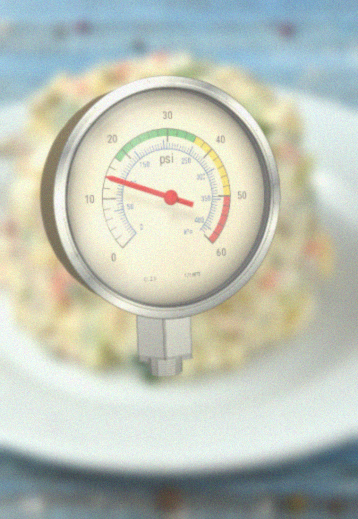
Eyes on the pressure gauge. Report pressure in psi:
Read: 14 psi
